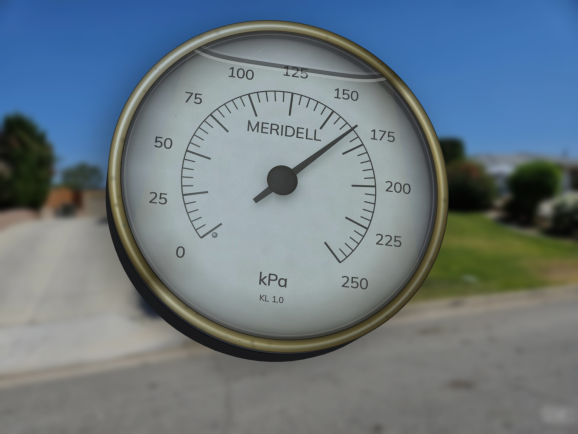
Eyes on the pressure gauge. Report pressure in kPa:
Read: 165 kPa
